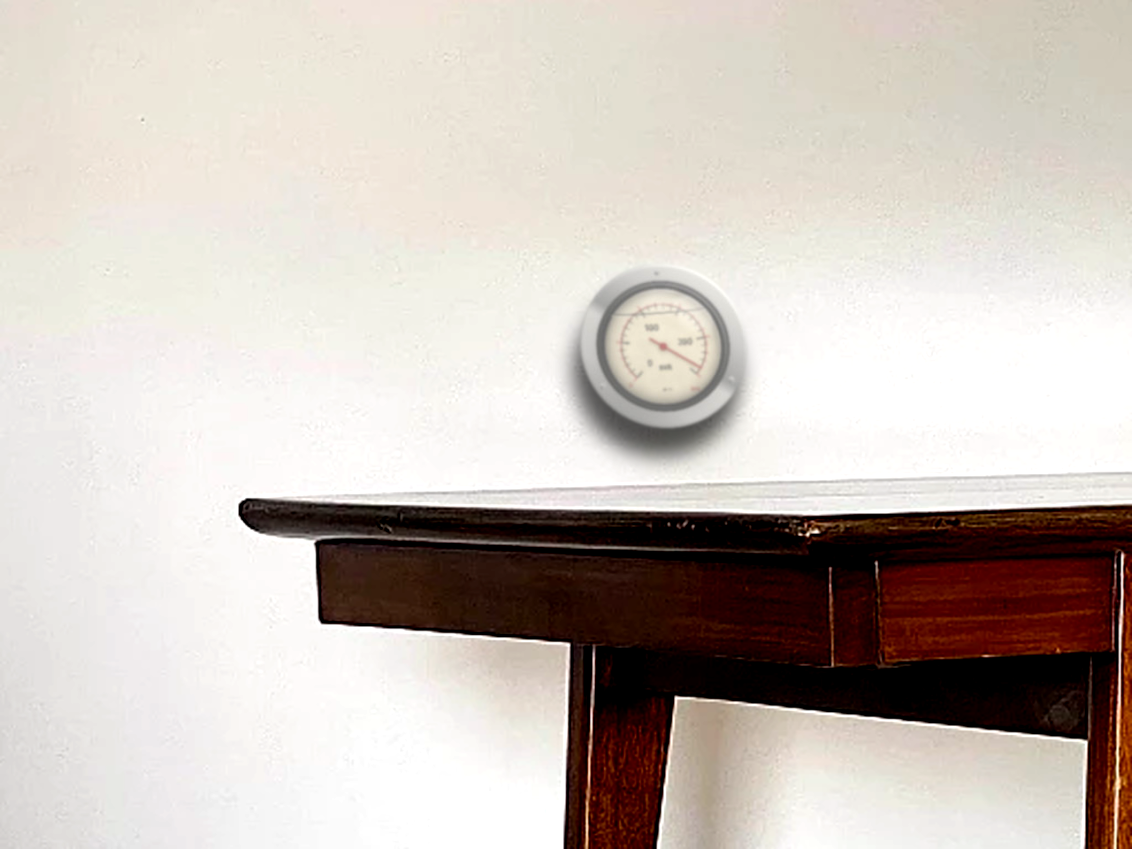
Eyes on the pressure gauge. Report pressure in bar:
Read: 240 bar
